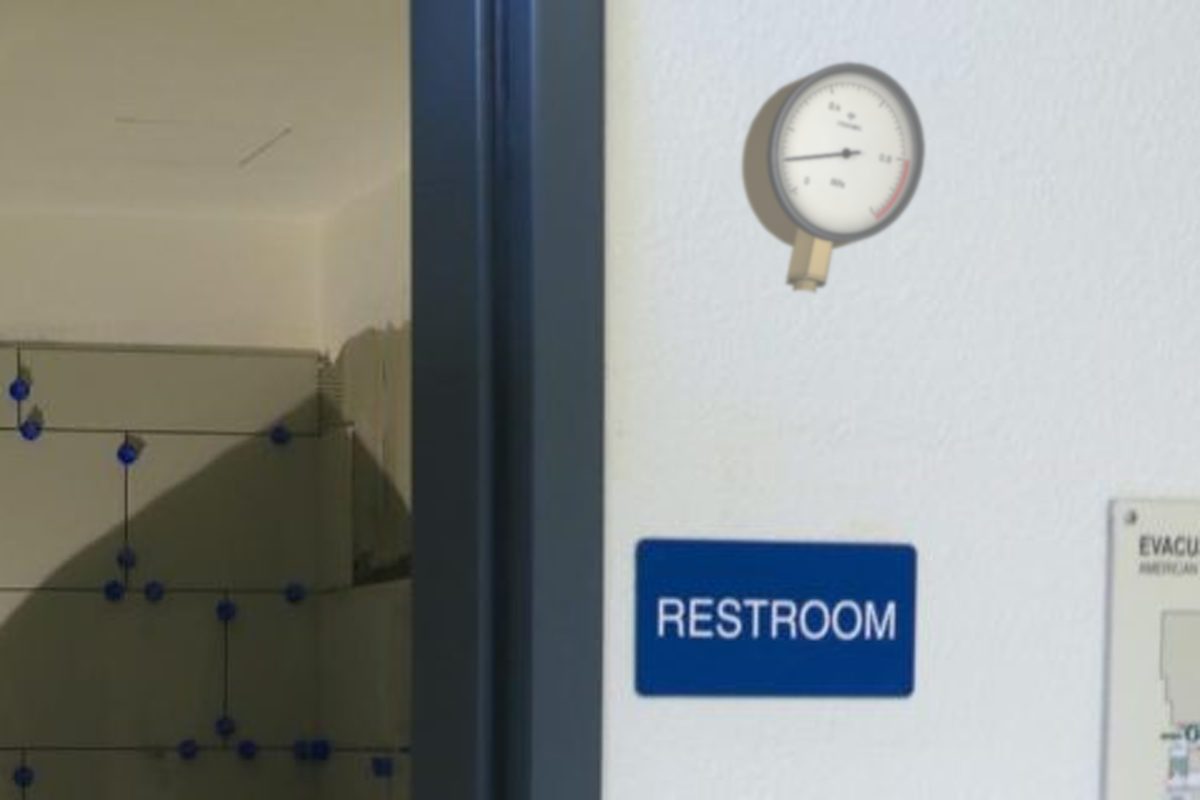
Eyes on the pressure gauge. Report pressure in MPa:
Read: 0.1 MPa
